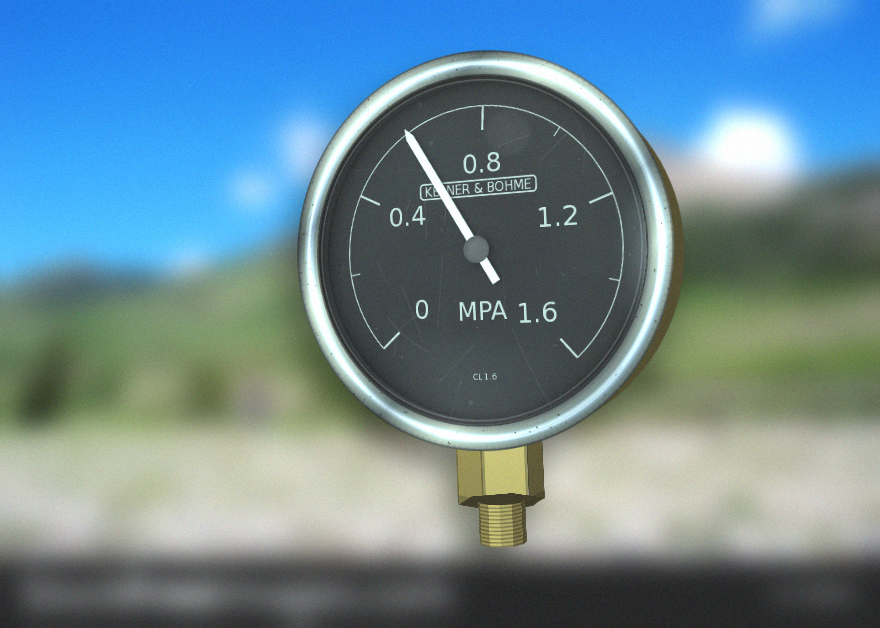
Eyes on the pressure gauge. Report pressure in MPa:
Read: 0.6 MPa
